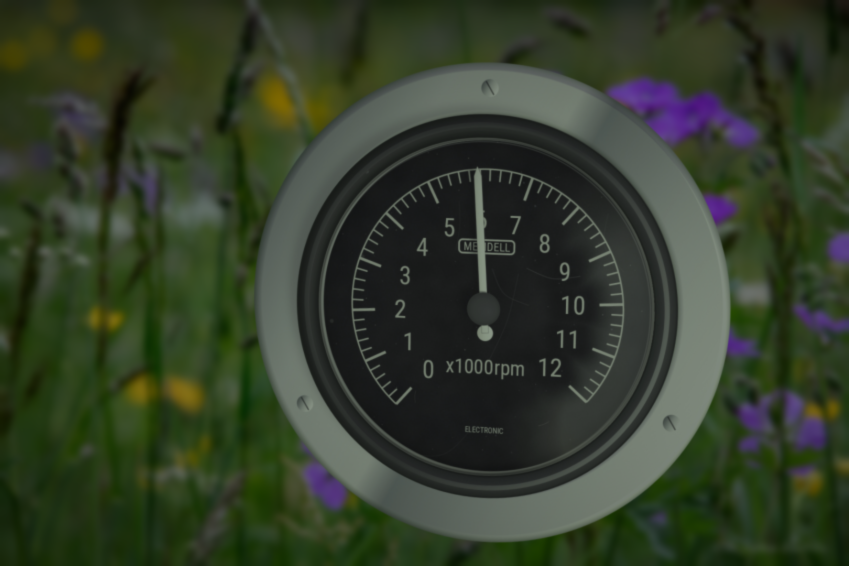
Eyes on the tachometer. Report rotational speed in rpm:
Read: 6000 rpm
